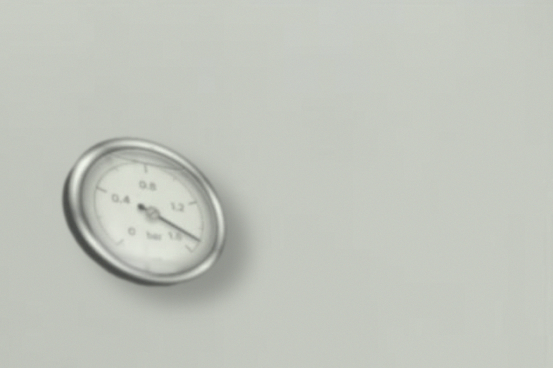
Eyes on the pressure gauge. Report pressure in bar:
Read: 1.5 bar
